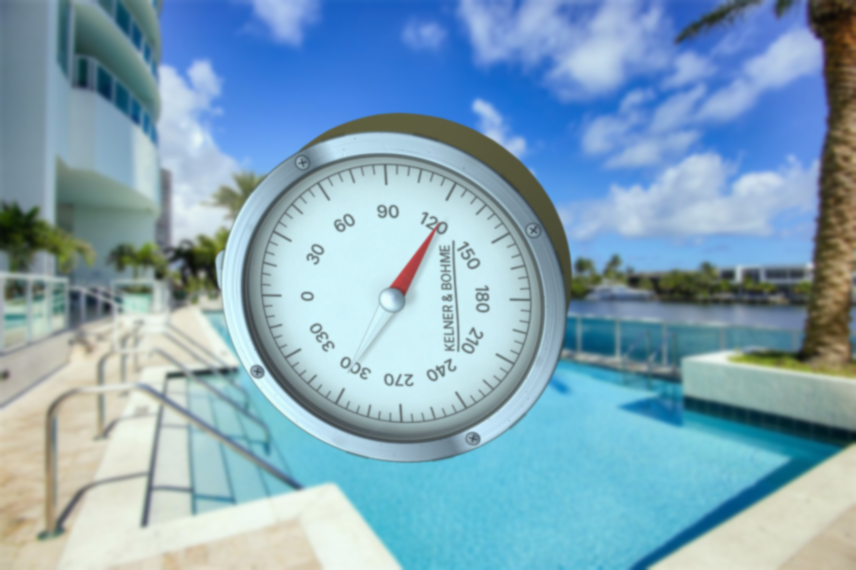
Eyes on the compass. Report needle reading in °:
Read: 122.5 °
